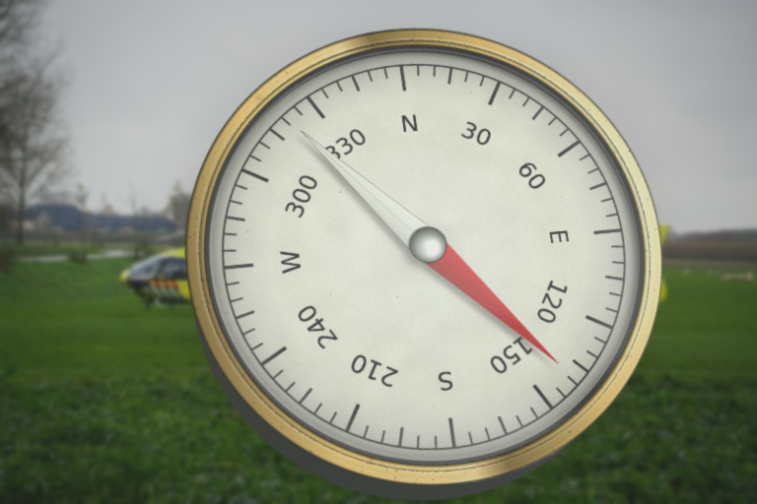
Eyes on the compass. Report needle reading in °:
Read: 140 °
